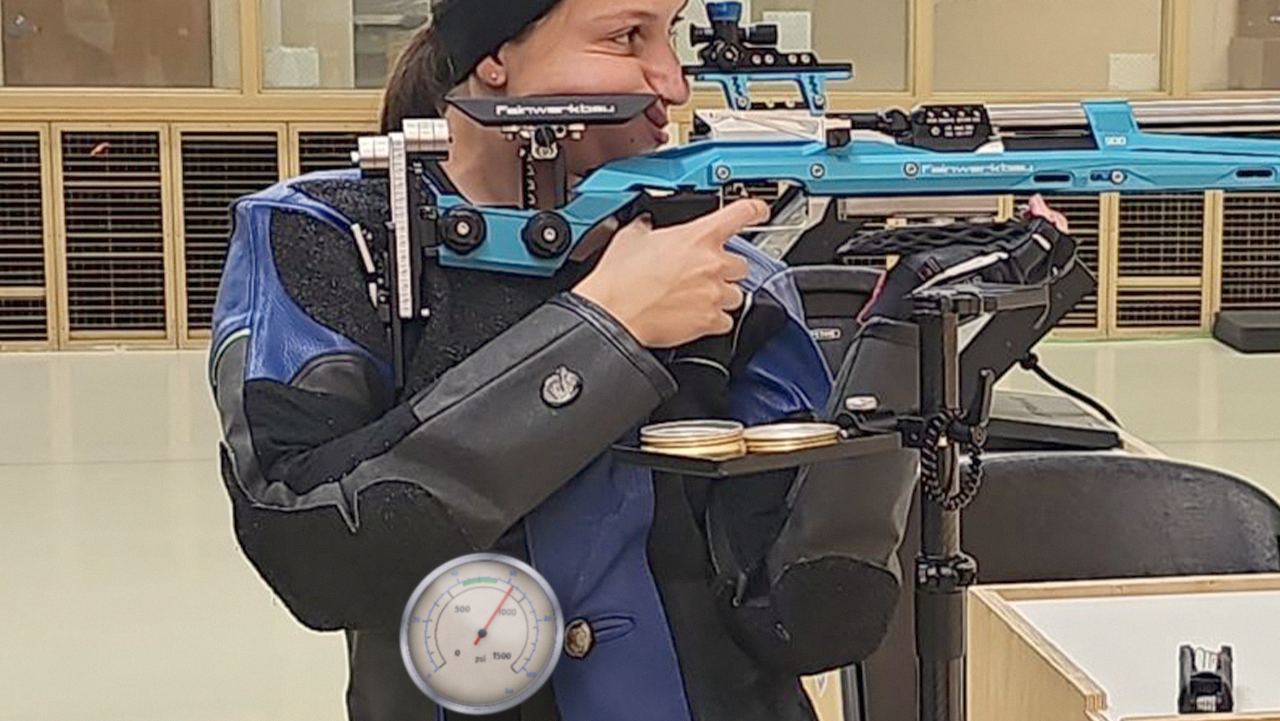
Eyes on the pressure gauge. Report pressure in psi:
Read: 900 psi
